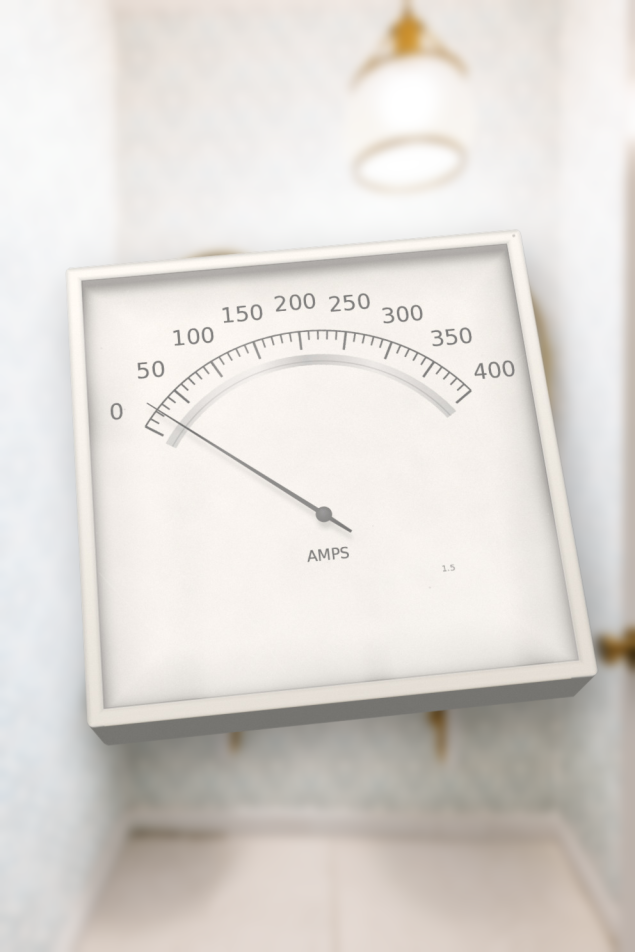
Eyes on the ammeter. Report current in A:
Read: 20 A
